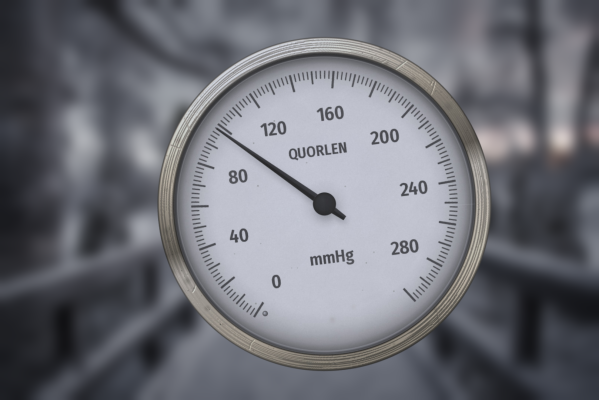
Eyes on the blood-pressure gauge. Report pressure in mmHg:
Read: 98 mmHg
